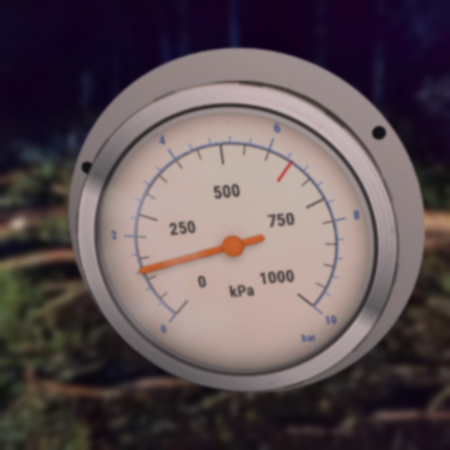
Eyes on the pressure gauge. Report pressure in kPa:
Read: 125 kPa
